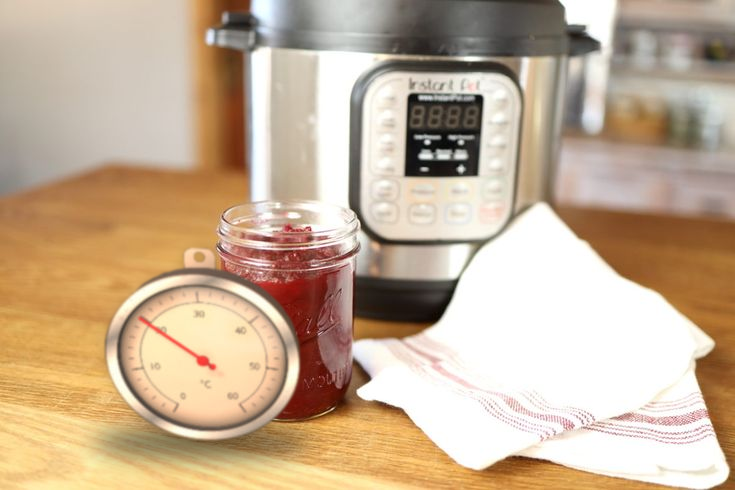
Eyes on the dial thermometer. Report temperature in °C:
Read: 20 °C
